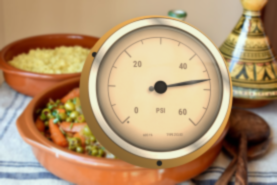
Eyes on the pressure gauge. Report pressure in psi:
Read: 47.5 psi
